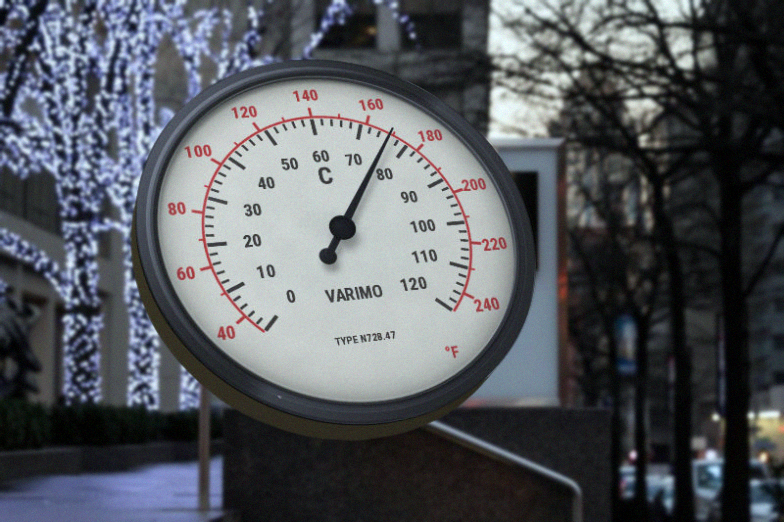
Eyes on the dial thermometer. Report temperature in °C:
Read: 76 °C
